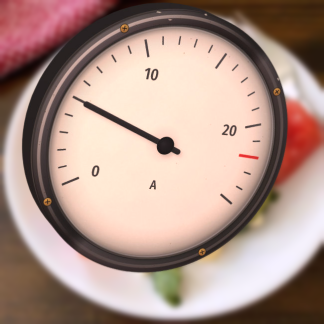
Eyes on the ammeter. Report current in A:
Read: 5 A
